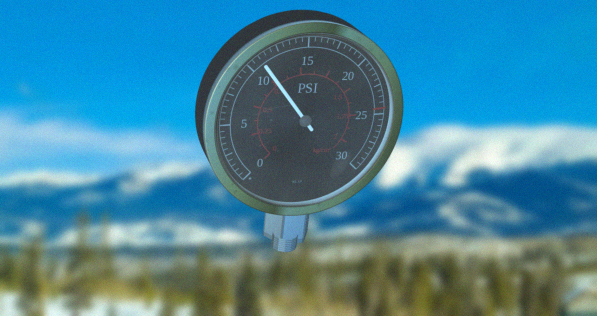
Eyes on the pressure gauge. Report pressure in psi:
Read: 11 psi
